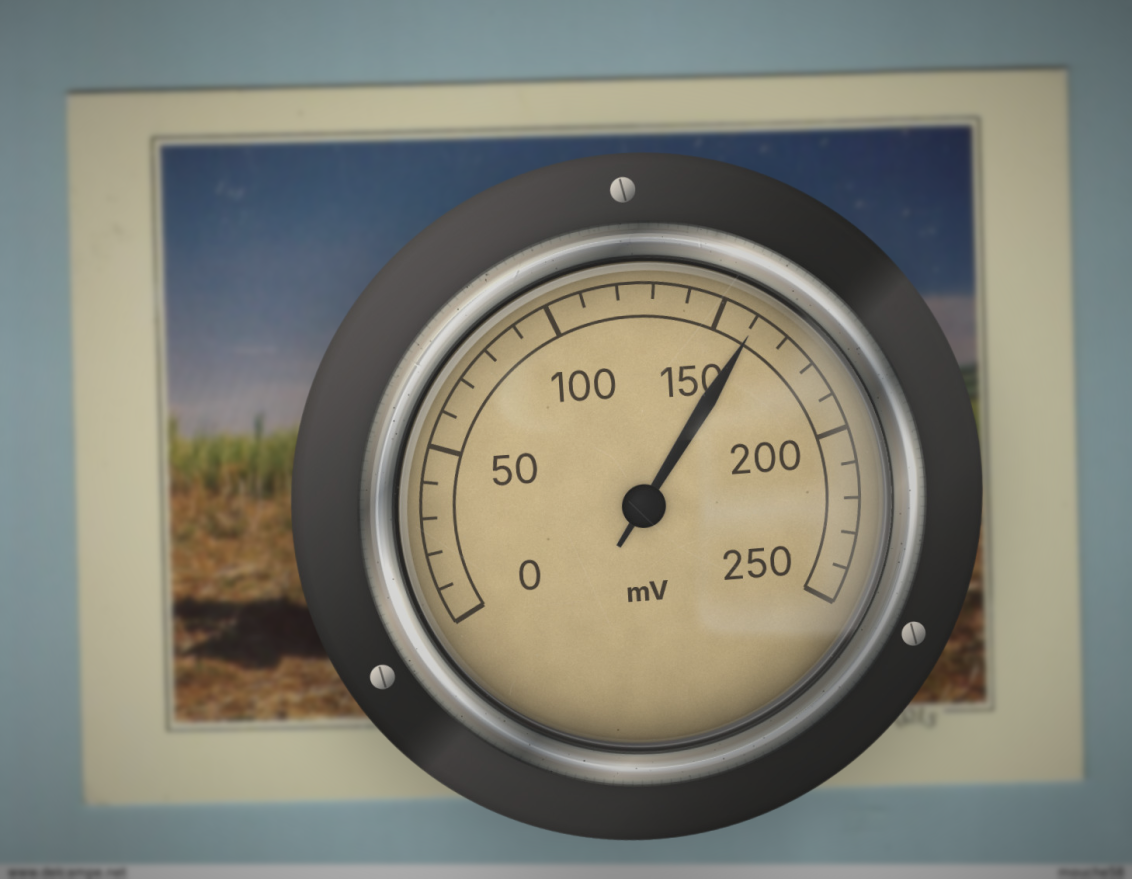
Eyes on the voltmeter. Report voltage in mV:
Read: 160 mV
